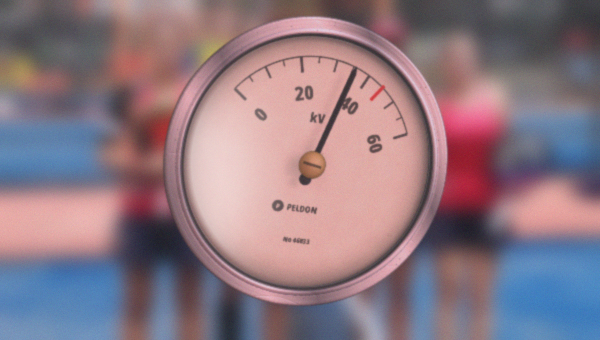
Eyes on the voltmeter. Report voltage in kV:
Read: 35 kV
